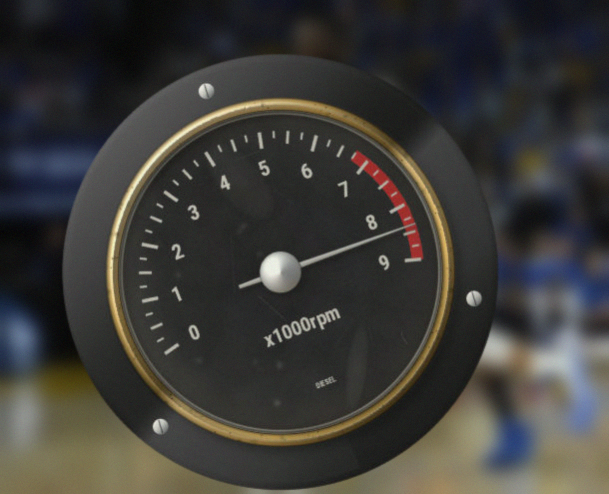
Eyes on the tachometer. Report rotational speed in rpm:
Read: 8375 rpm
